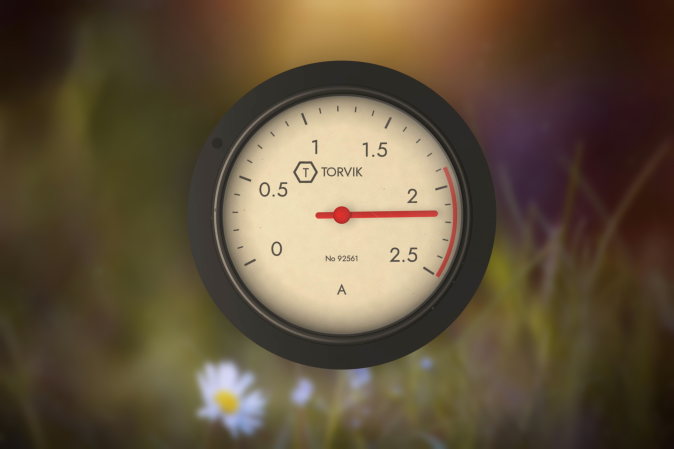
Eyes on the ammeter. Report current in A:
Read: 2.15 A
